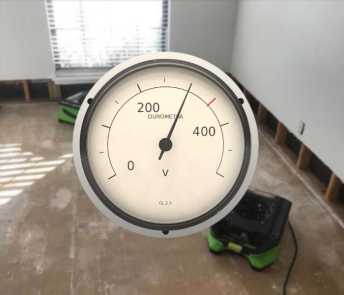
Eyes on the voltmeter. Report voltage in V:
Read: 300 V
